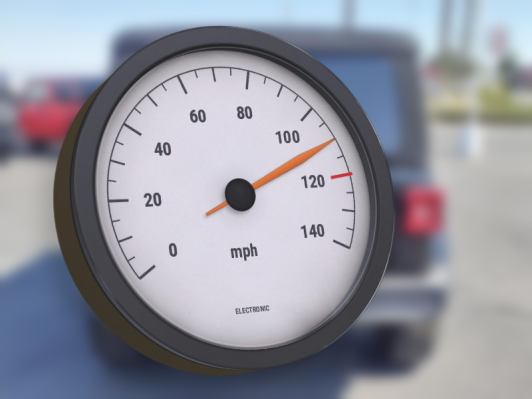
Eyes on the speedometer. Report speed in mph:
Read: 110 mph
